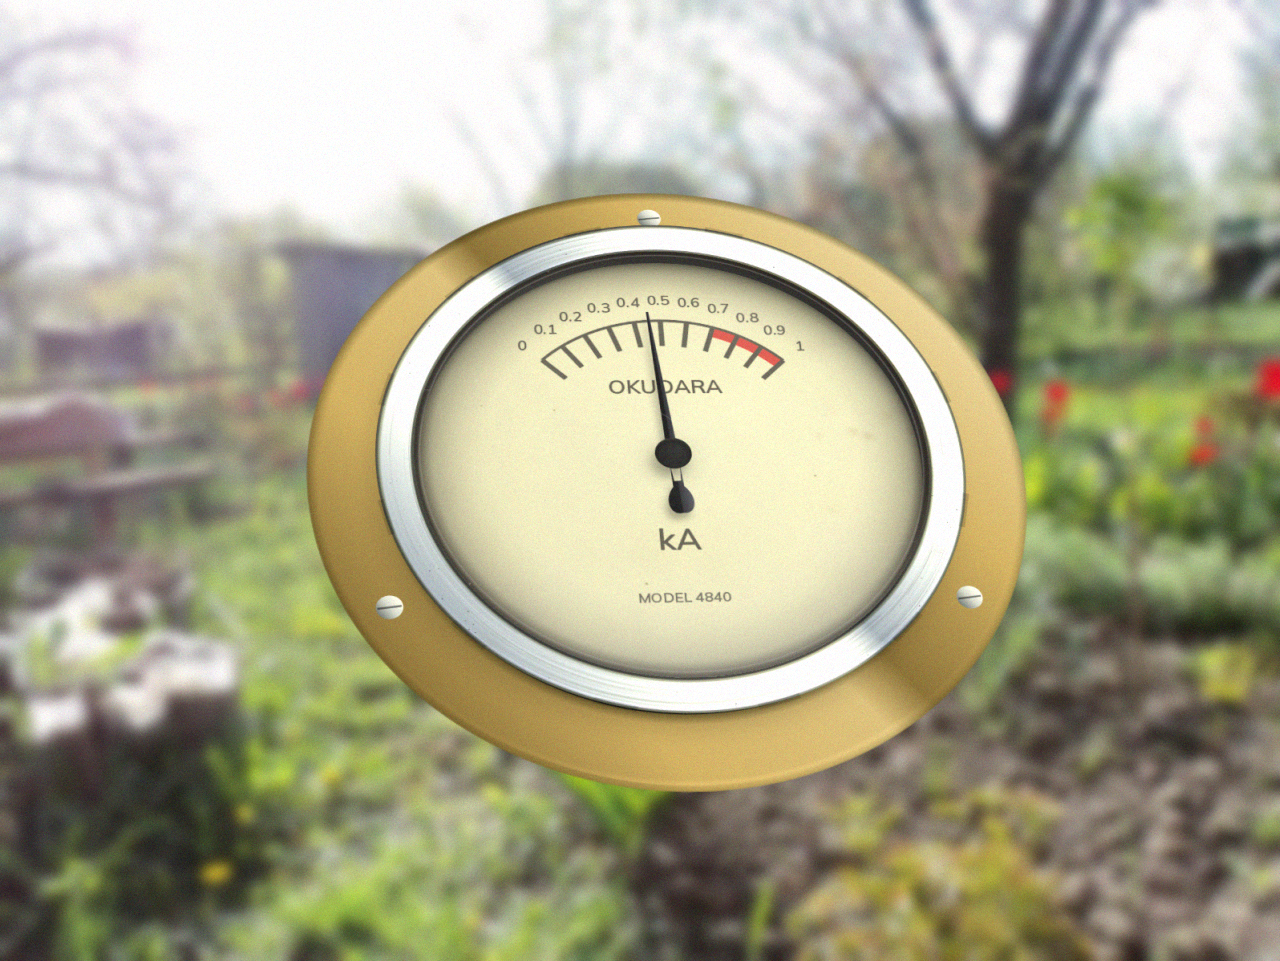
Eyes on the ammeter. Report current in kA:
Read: 0.45 kA
